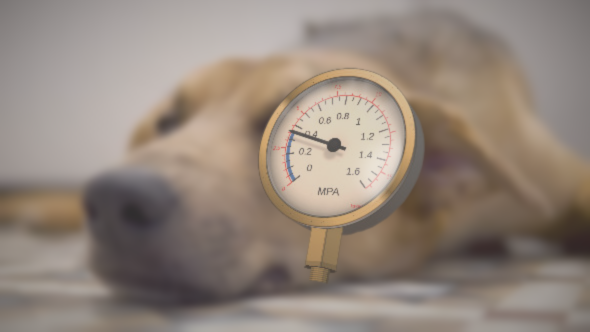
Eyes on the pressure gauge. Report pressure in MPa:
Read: 0.35 MPa
